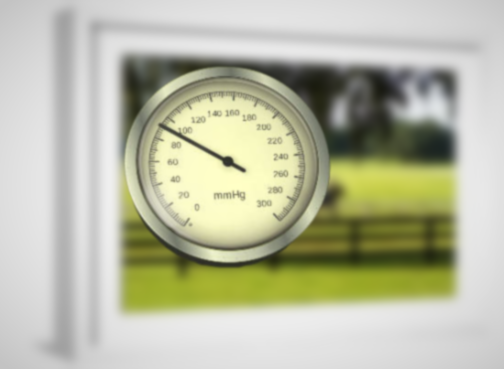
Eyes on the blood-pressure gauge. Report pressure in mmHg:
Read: 90 mmHg
